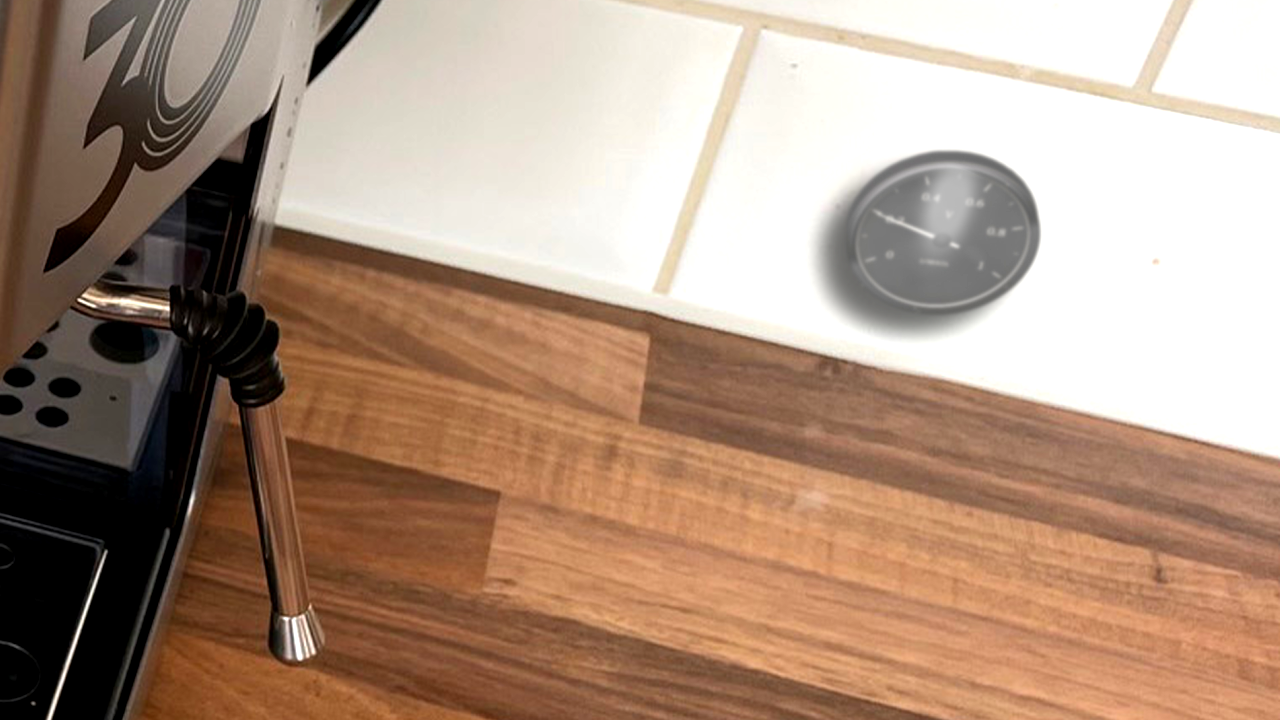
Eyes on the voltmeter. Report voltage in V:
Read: 0.2 V
